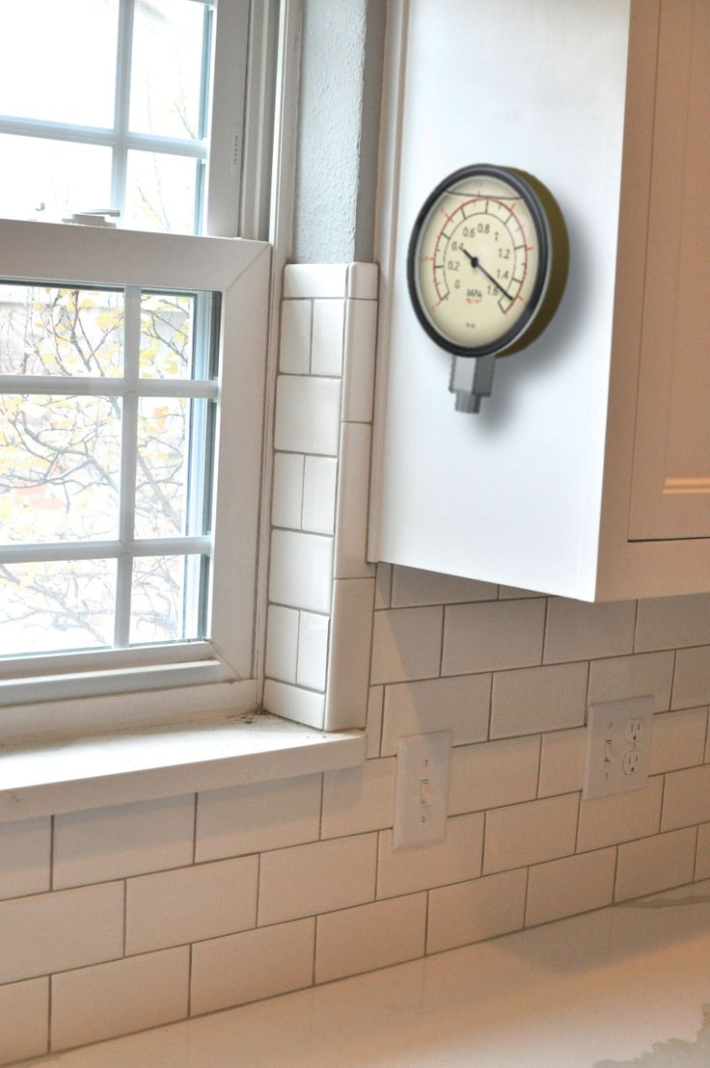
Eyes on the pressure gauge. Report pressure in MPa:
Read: 1.5 MPa
